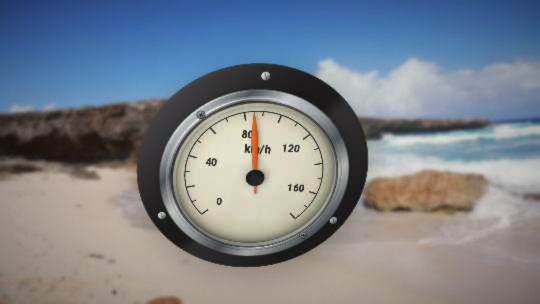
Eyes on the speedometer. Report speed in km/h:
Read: 85 km/h
